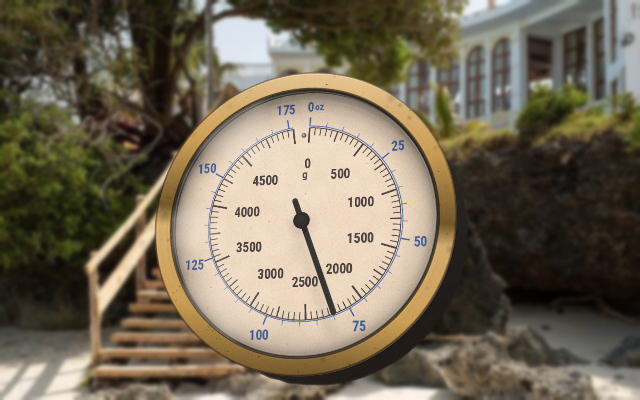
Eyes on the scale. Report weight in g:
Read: 2250 g
